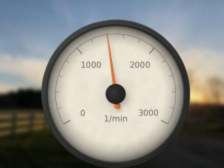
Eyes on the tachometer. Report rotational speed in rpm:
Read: 1400 rpm
